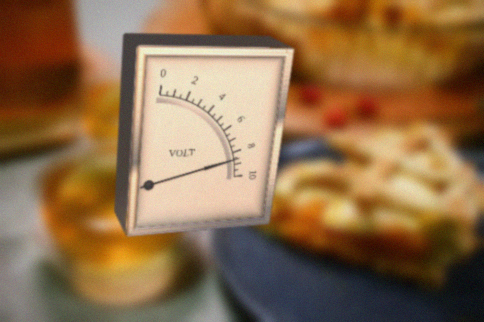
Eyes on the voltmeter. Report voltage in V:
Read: 8.5 V
